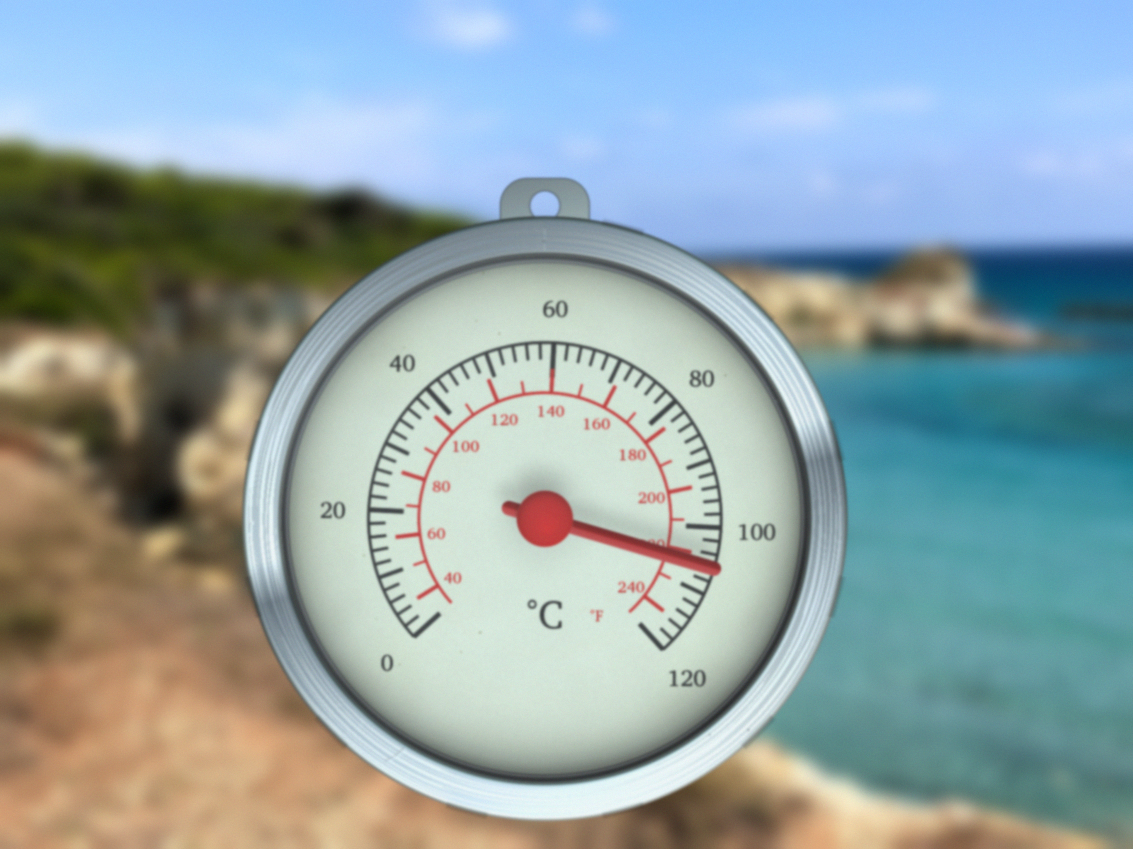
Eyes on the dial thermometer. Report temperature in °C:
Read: 106 °C
